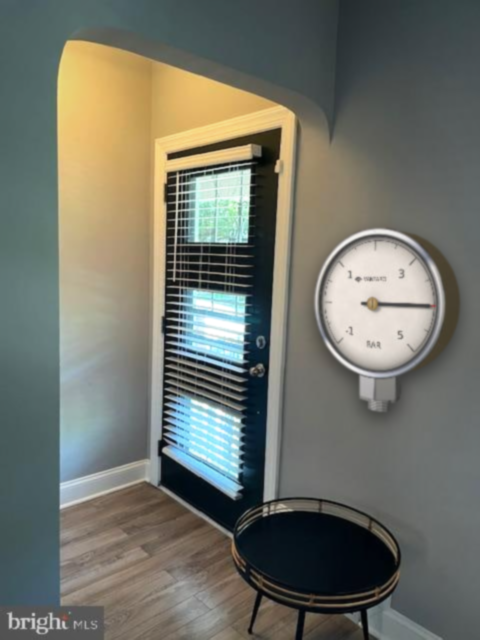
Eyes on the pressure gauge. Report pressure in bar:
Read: 4 bar
